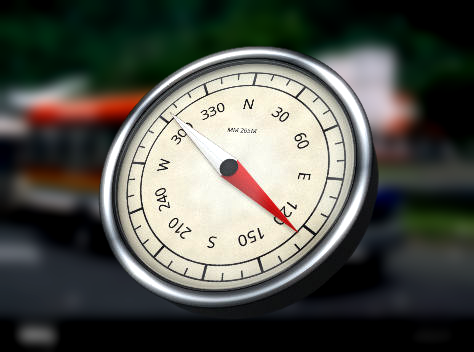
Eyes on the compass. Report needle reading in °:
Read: 125 °
